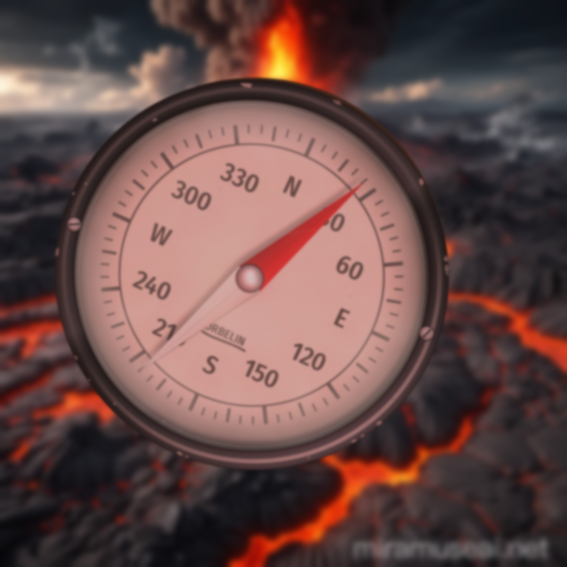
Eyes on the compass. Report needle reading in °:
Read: 25 °
